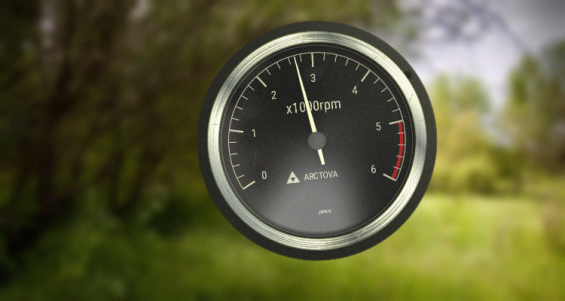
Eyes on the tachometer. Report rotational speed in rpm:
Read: 2700 rpm
